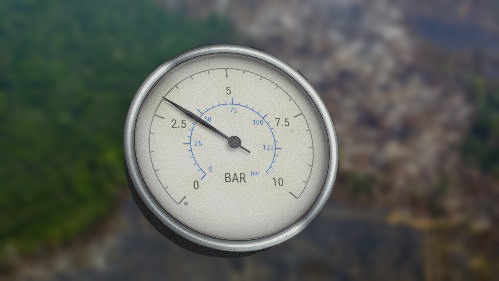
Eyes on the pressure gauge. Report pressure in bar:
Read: 3 bar
